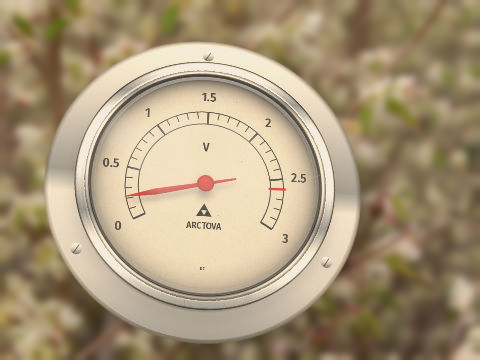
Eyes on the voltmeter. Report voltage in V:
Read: 0.2 V
